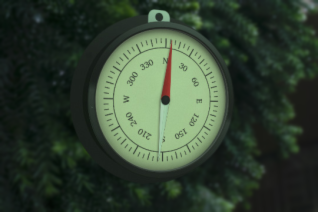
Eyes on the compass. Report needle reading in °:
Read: 5 °
